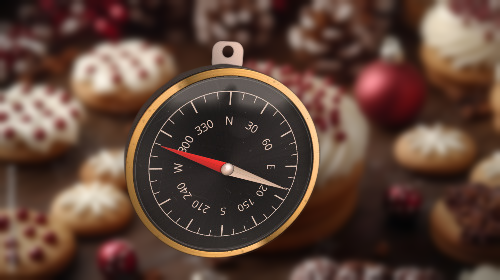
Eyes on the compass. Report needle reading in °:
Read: 290 °
